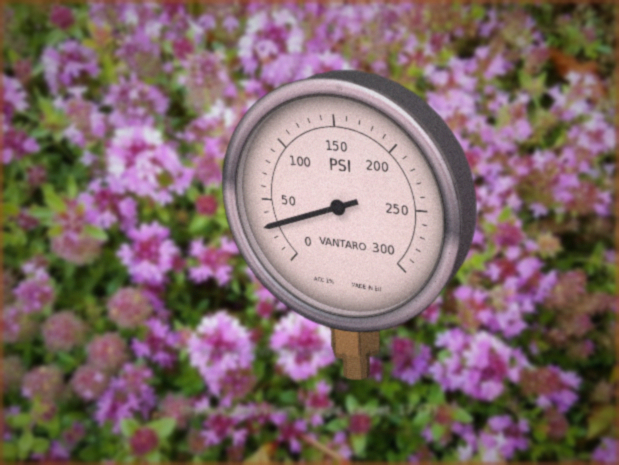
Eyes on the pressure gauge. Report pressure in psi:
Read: 30 psi
